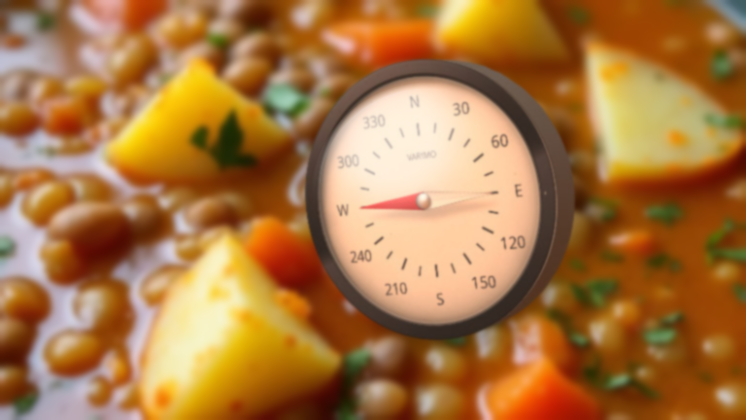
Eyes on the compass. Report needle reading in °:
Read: 270 °
